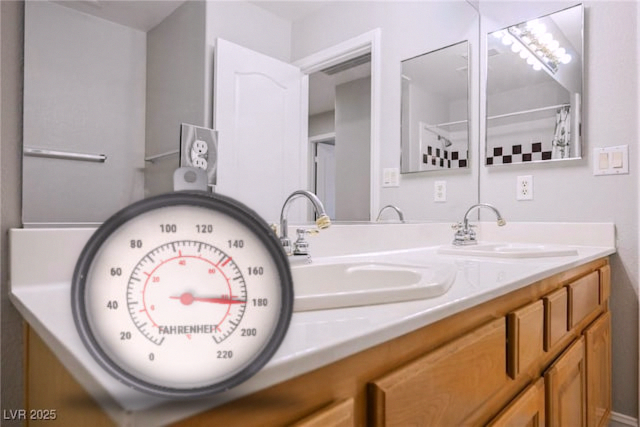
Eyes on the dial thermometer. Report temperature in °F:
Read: 180 °F
